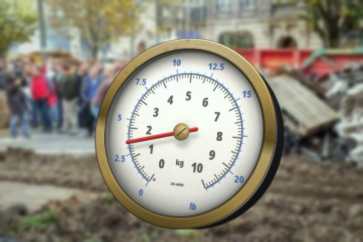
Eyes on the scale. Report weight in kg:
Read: 1.5 kg
